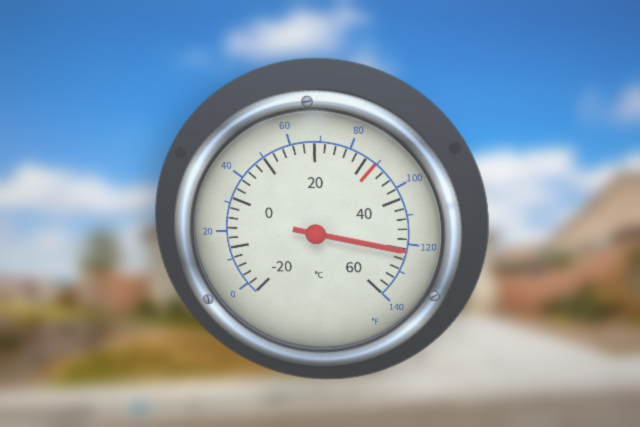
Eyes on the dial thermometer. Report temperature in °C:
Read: 50 °C
